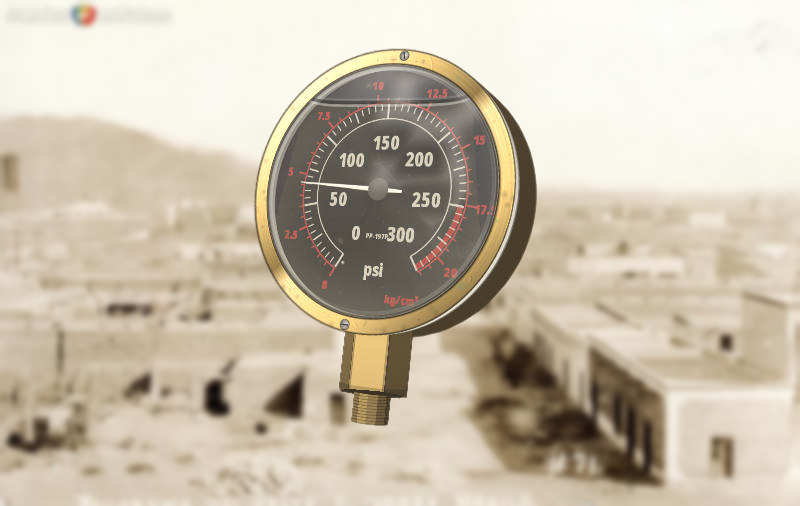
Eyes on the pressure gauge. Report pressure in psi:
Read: 65 psi
